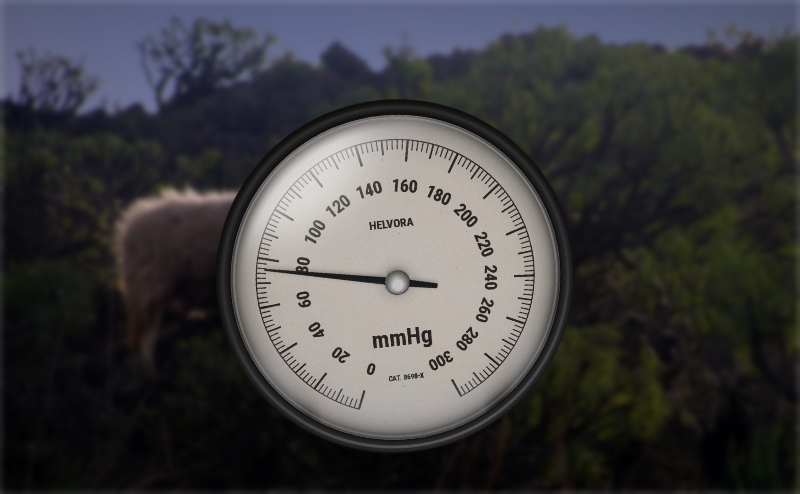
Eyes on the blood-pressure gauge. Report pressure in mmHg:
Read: 76 mmHg
